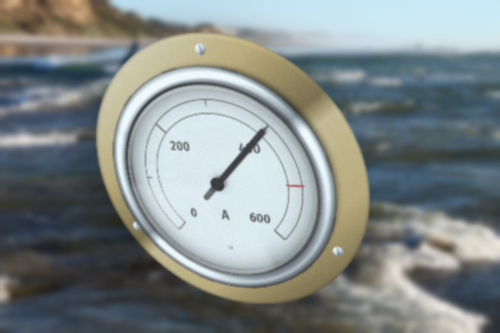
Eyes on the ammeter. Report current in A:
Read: 400 A
